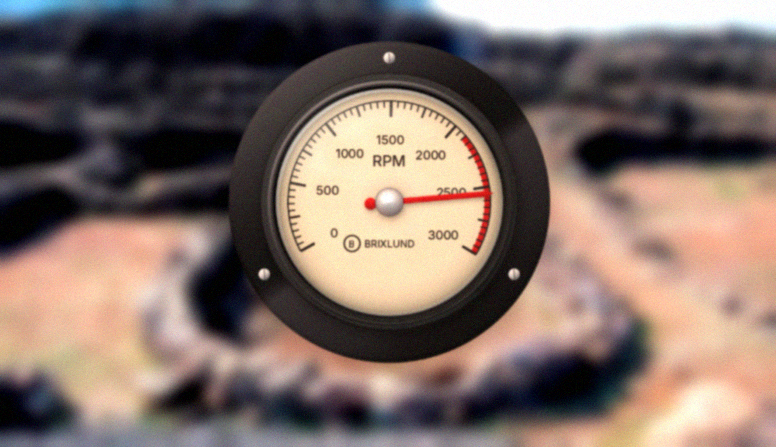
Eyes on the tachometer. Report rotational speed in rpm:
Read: 2550 rpm
